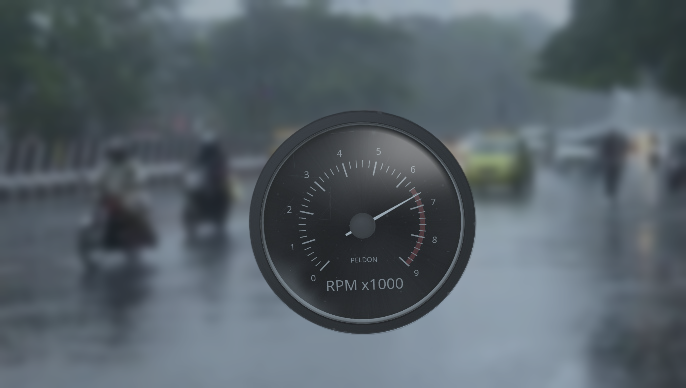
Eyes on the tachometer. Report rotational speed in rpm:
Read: 6600 rpm
